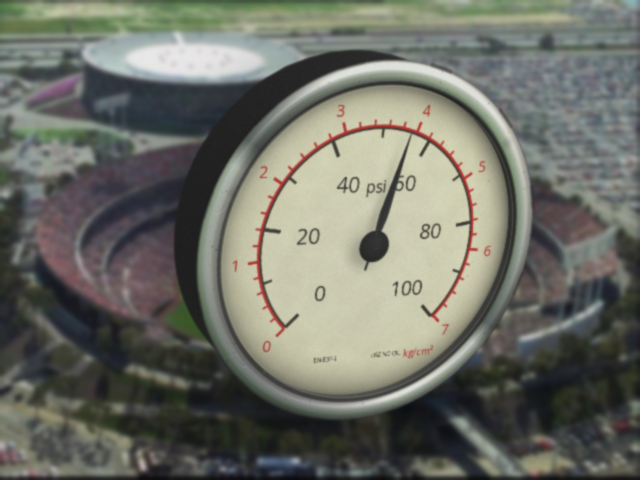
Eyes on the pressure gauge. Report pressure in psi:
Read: 55 psi
